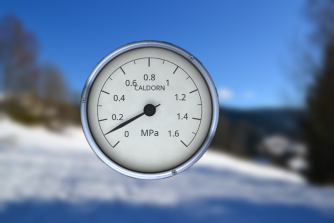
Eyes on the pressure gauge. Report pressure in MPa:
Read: 0.1 MPa
